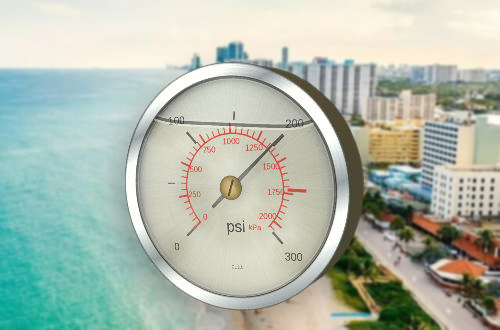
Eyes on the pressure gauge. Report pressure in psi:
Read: 200 psi
